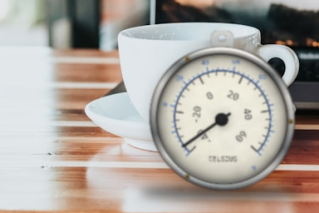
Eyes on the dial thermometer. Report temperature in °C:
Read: -36 °C
